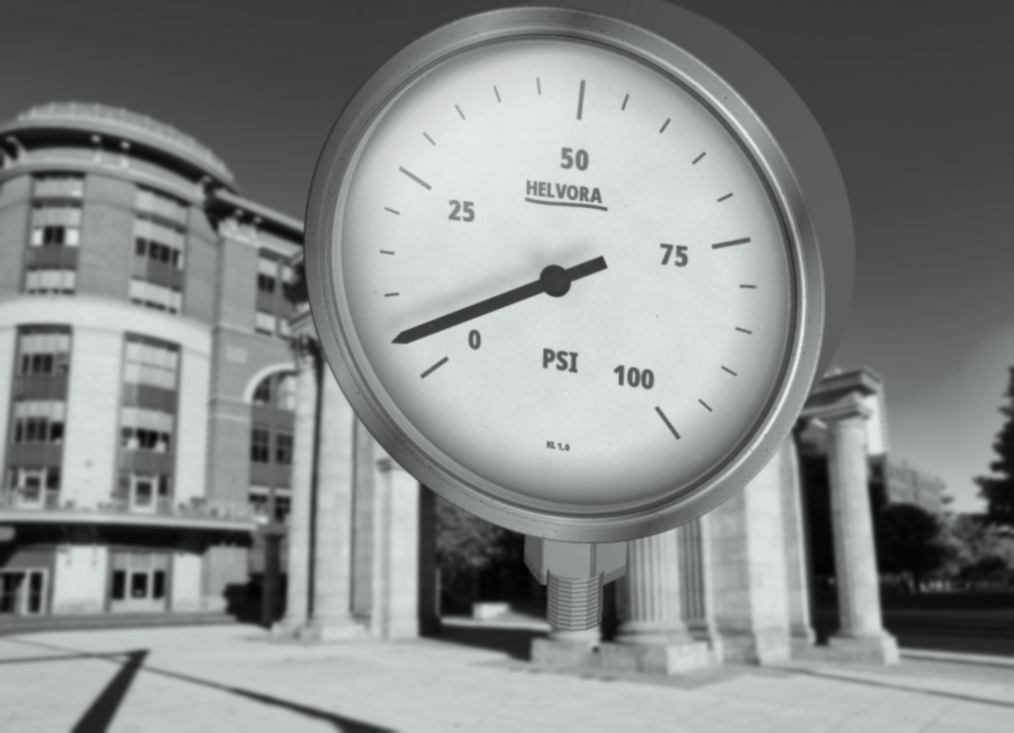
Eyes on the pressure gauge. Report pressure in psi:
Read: 5 psi
